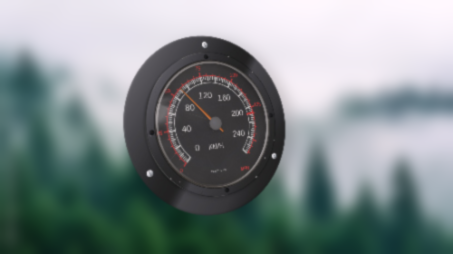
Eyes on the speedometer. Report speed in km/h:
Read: 90 km/h
